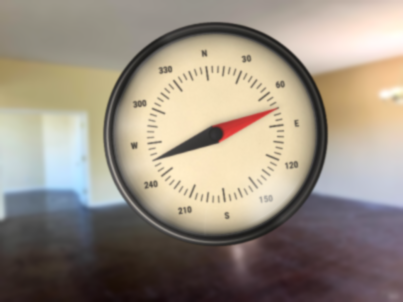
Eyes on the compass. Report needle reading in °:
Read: 75 °
